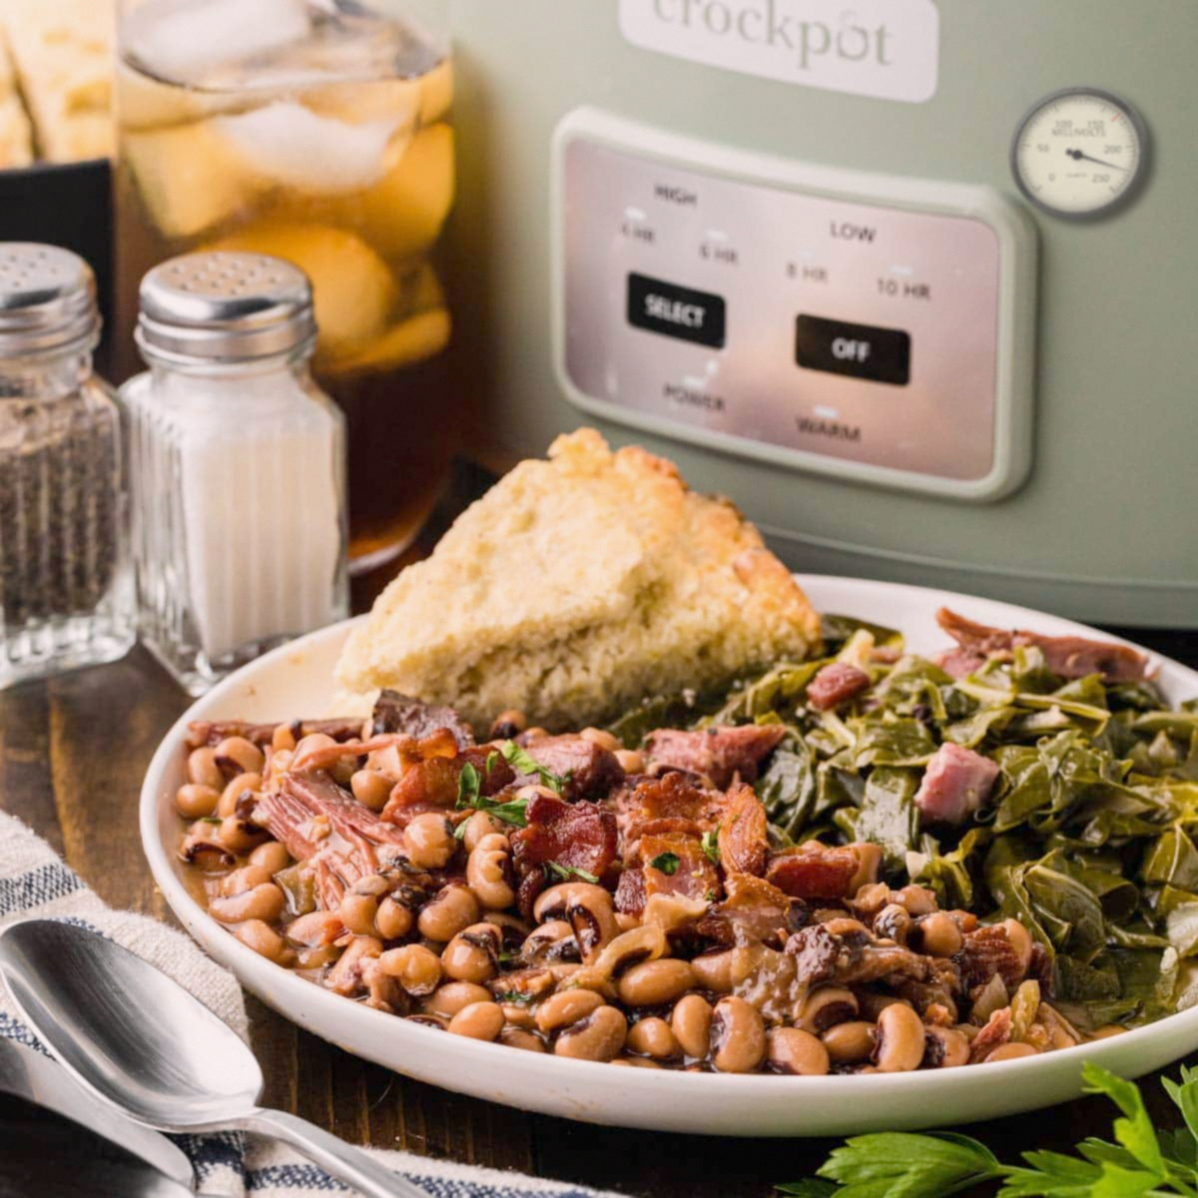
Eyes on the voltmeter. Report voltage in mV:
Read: 225 mV
